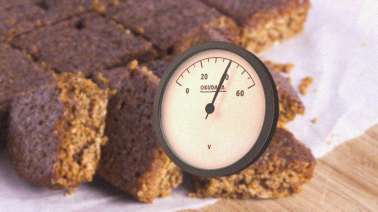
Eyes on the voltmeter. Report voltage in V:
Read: 40 V
